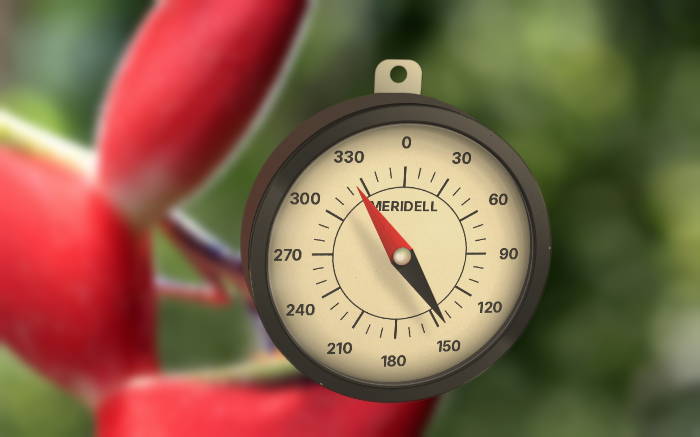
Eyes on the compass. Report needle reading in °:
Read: 325 °
